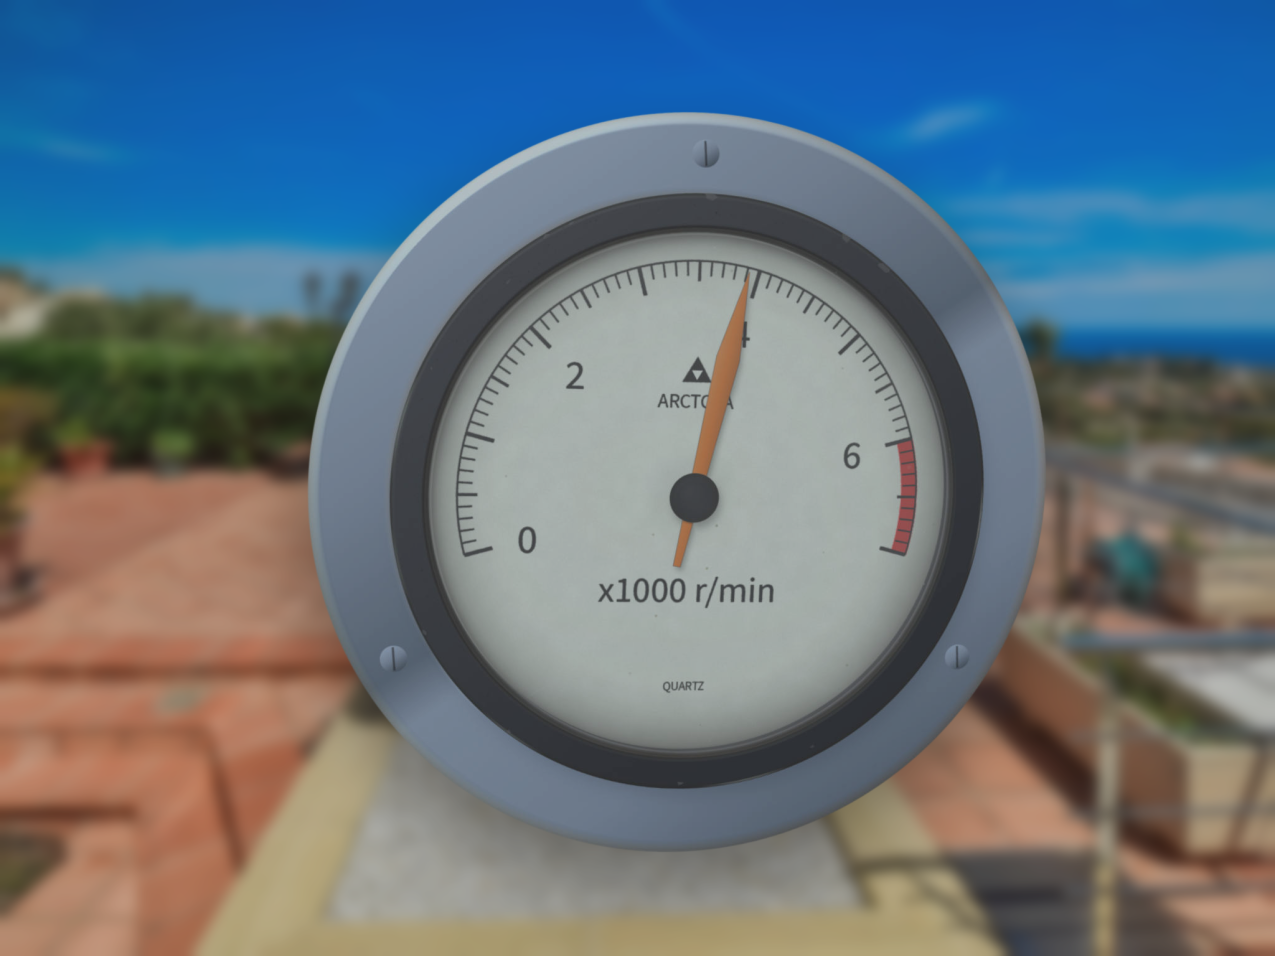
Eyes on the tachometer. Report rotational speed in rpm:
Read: 3900 rpm
